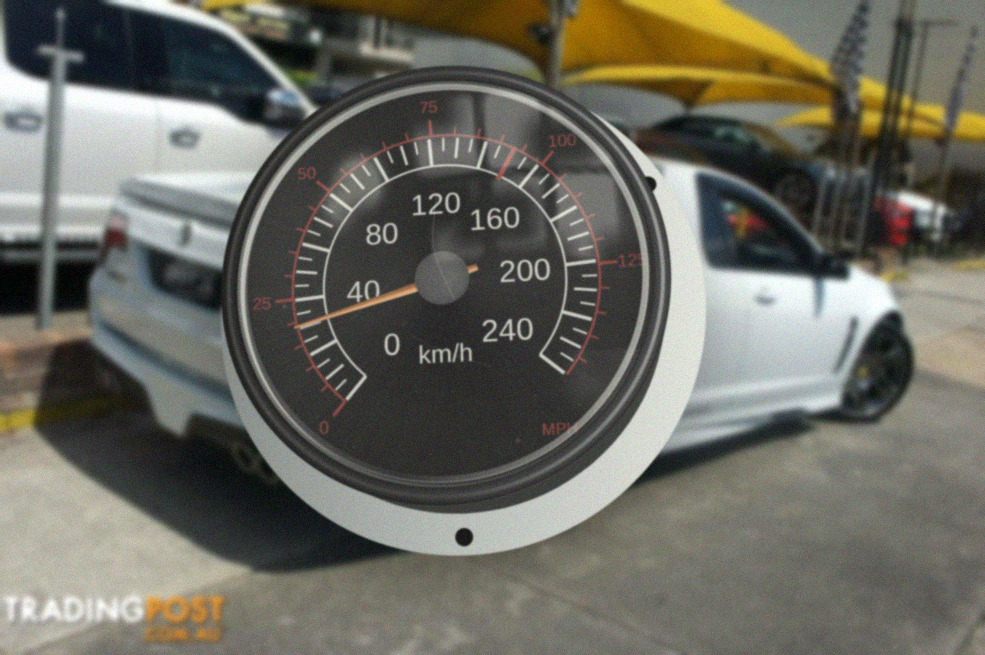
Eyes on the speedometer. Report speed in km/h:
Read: 30 km/h
